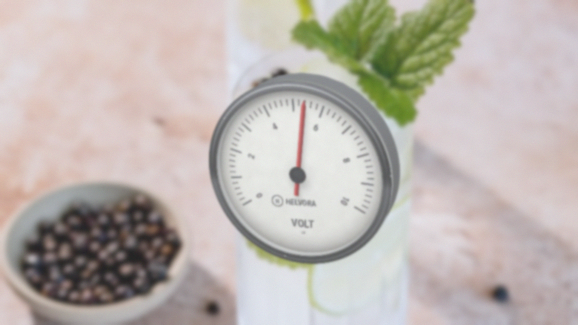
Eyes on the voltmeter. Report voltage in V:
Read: 5.4 V
